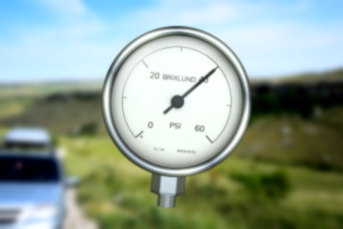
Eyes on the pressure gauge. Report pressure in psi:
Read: 40 psi
